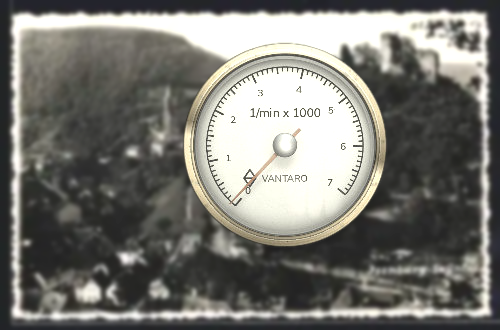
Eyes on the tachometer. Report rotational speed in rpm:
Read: 100 rpm
